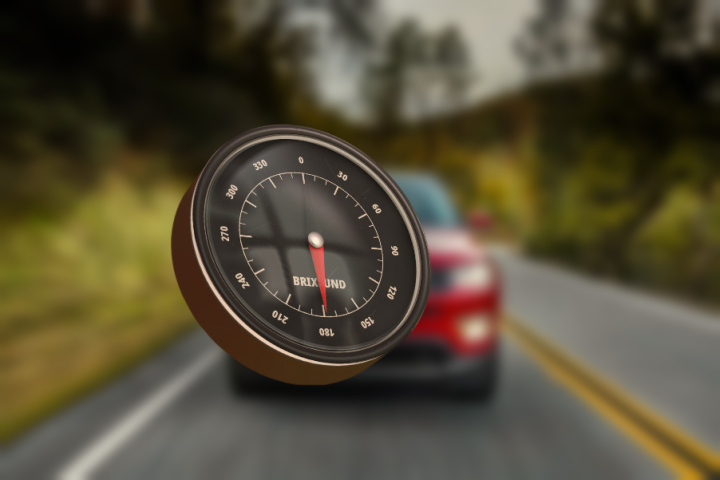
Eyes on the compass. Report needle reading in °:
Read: 180 °
